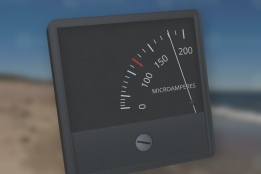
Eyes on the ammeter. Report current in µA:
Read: 180 µA
